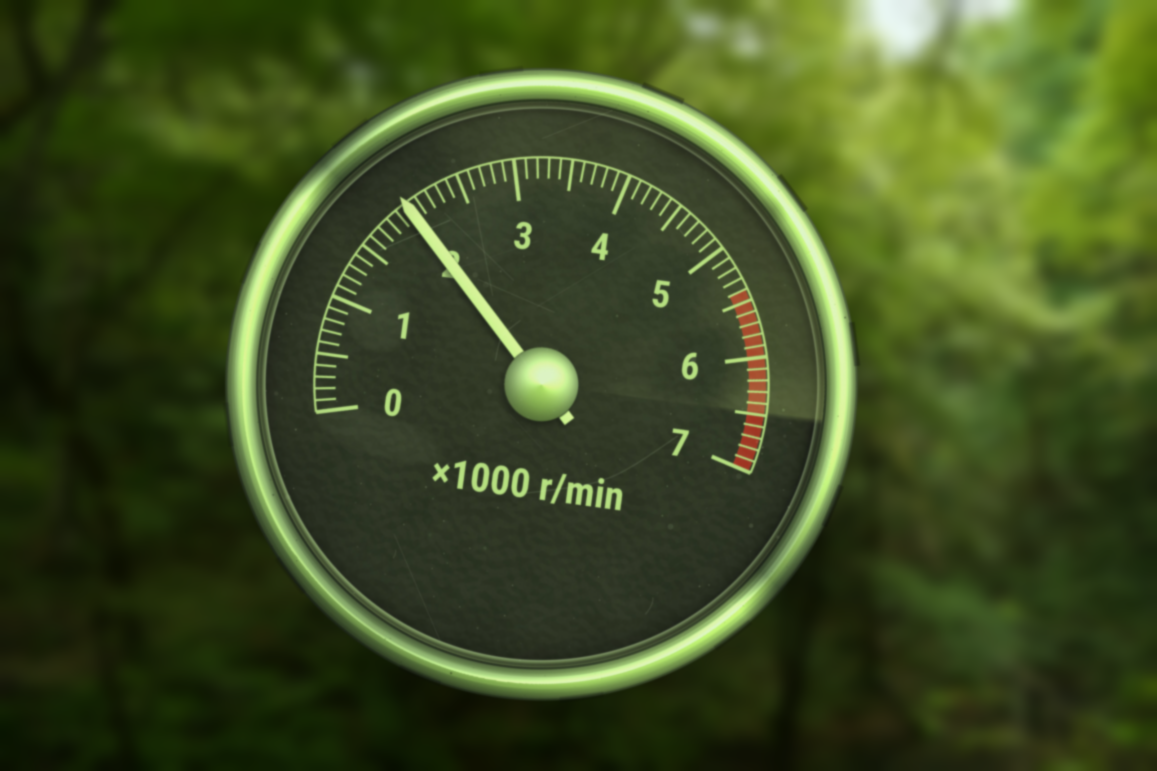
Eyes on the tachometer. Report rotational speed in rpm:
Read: 2000 rpm
